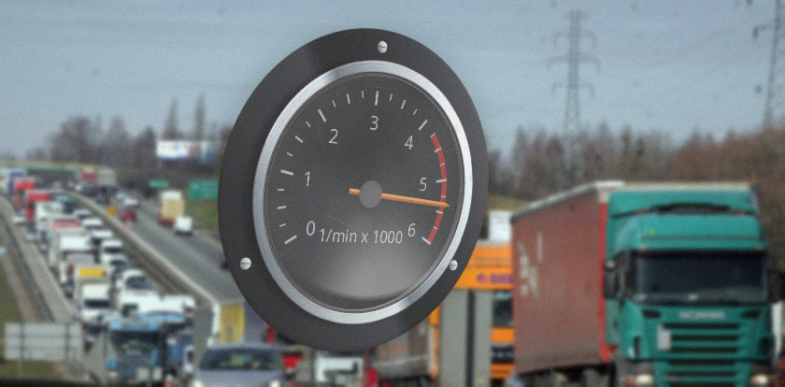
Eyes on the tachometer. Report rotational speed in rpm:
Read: 5375 rpm
